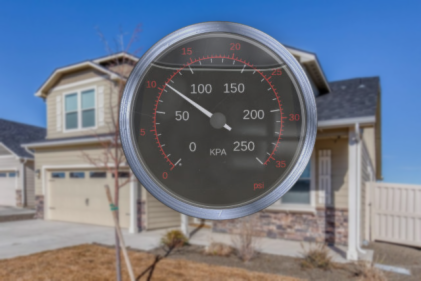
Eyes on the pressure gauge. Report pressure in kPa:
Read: 75 kPa
